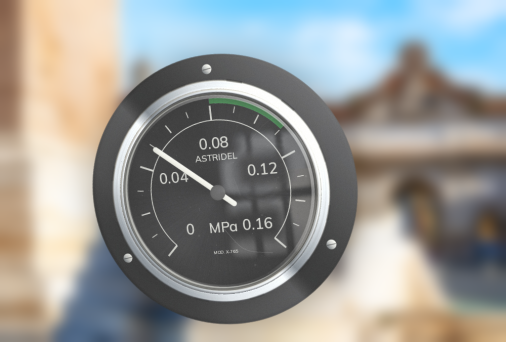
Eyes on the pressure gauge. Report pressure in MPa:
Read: 0.05 MPa
